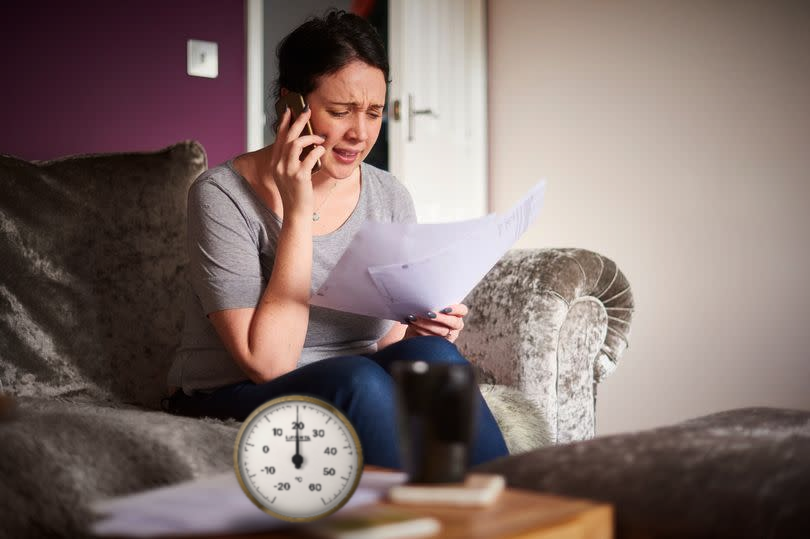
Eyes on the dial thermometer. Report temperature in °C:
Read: 20 °C
